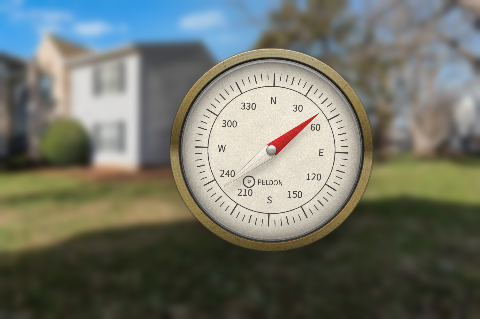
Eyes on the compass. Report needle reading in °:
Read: 50 °
